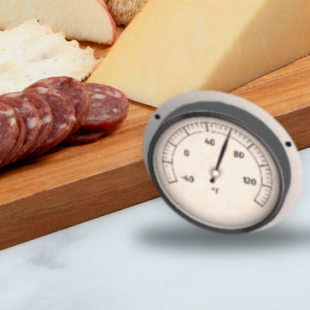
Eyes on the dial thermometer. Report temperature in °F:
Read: 60 °F
